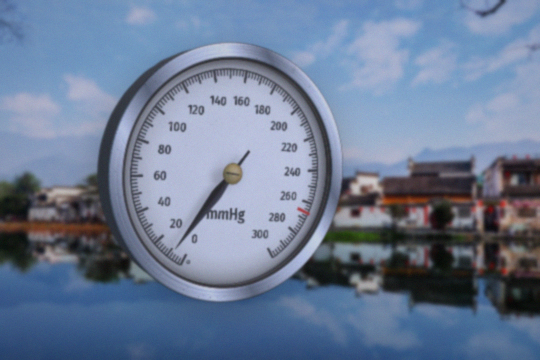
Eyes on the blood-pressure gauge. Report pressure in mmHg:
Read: 10 mmHg
